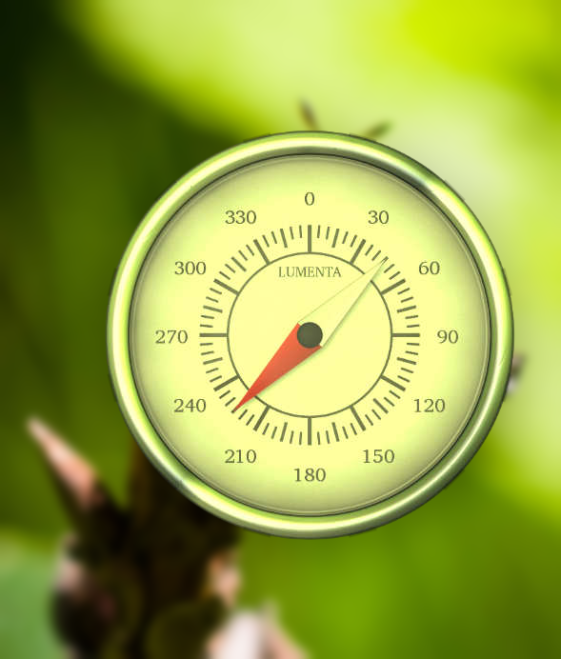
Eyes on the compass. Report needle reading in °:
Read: 225 °
